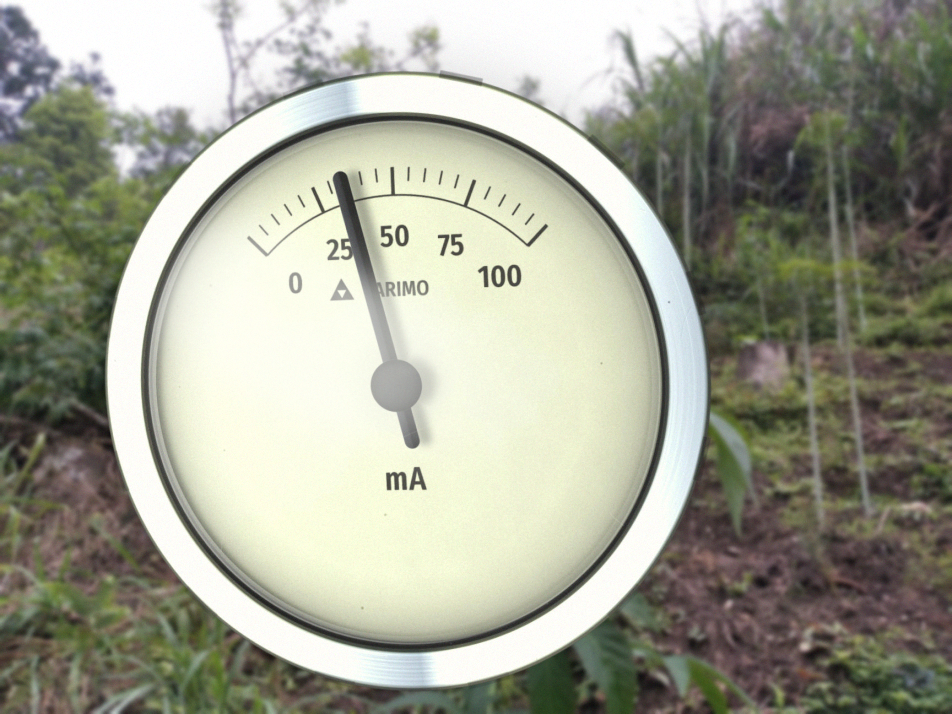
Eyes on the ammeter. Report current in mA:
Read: 35 mA
